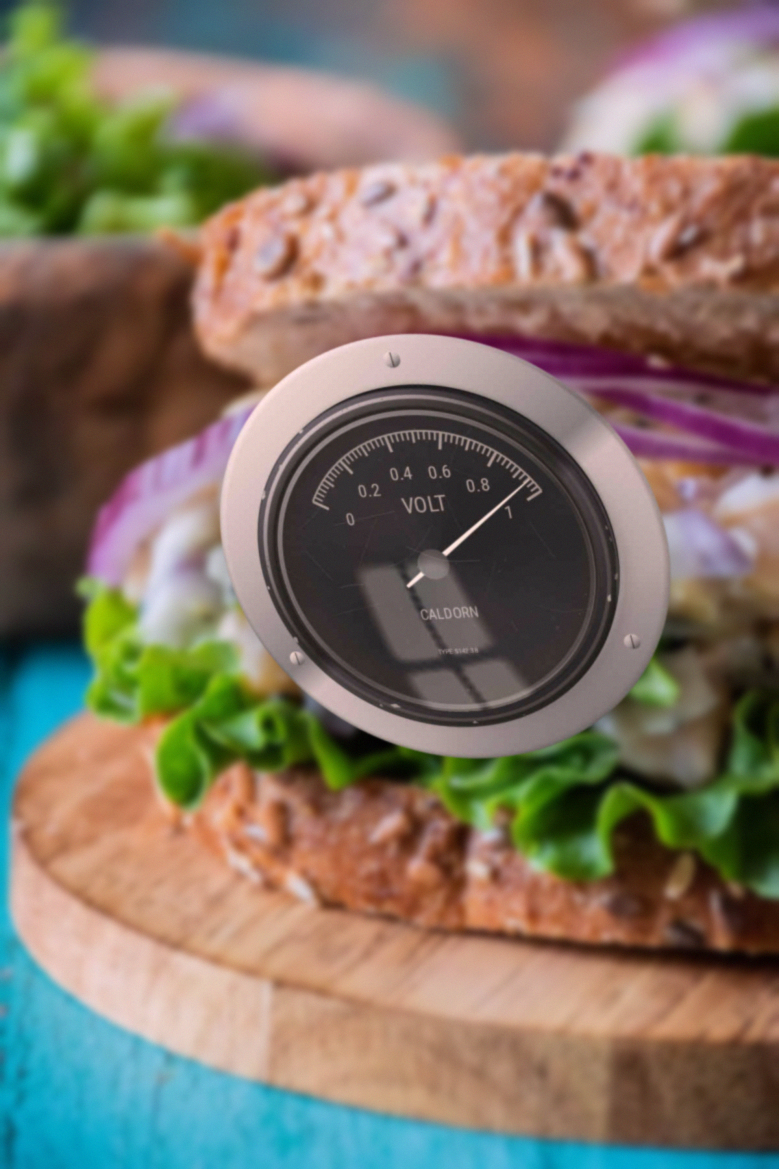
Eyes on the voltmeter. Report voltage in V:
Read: 0.94 V
